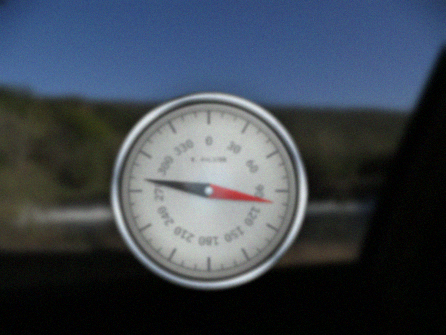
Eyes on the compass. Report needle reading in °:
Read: 100 °
